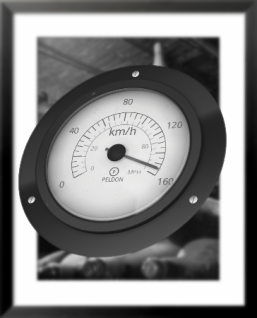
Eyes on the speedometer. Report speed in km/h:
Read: 155 km/h
